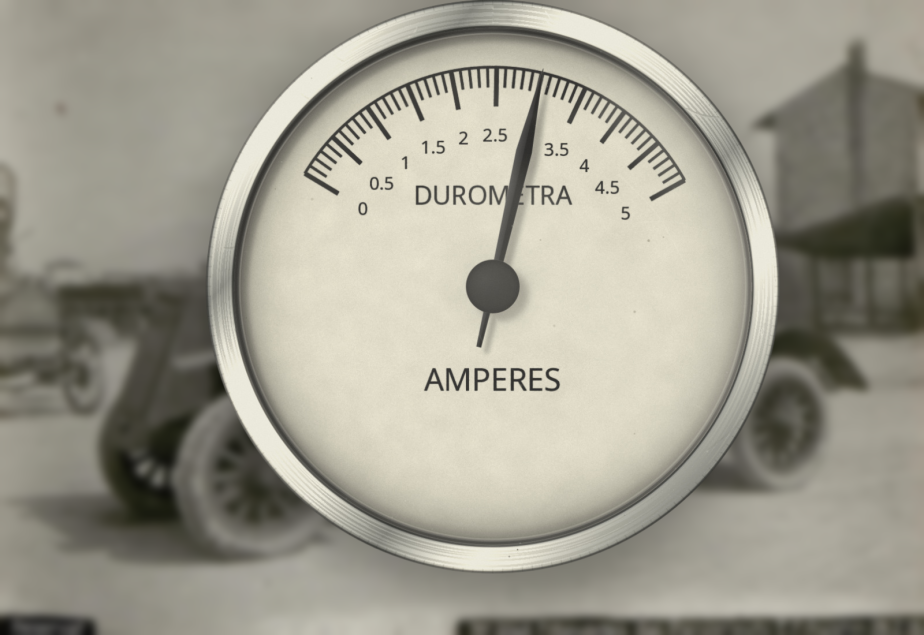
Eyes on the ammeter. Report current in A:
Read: 3 A
